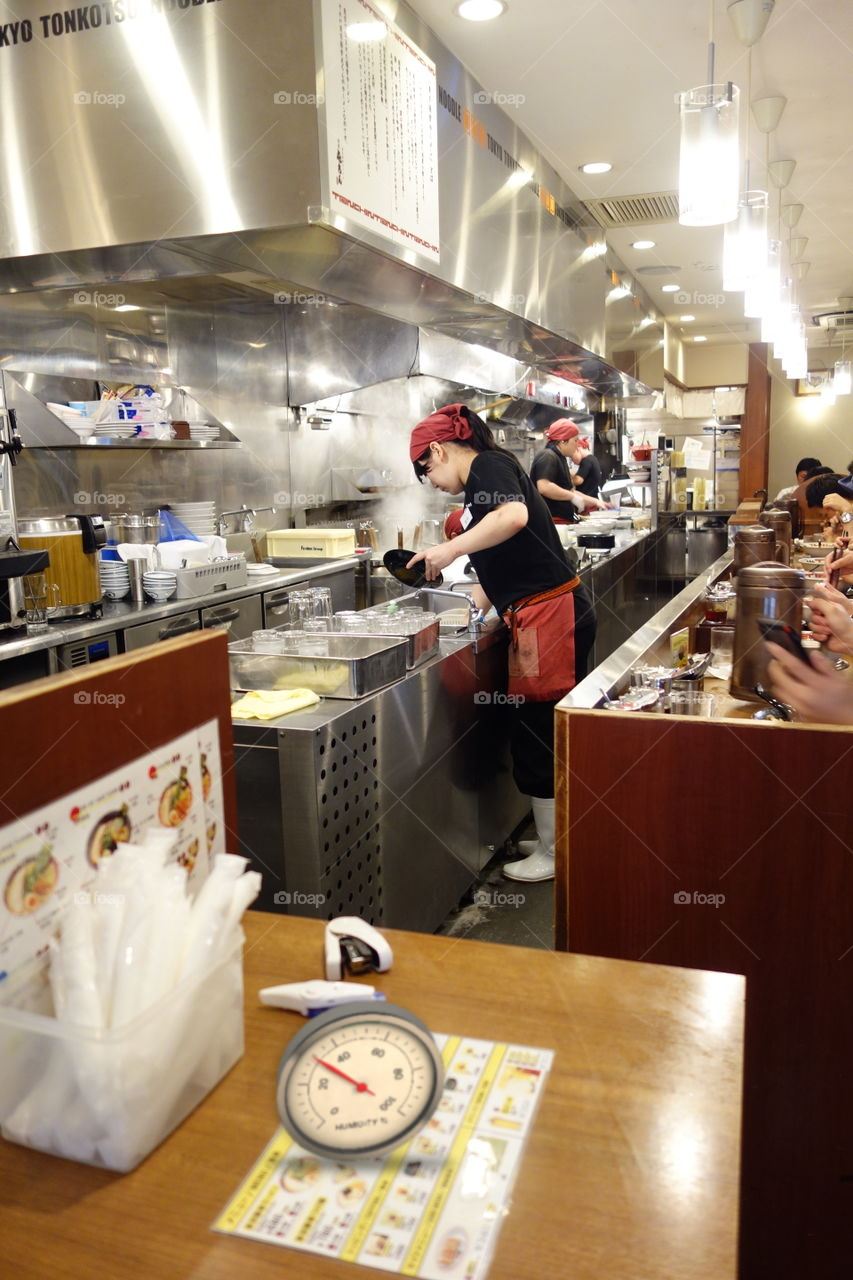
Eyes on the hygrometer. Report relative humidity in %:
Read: 32 %
